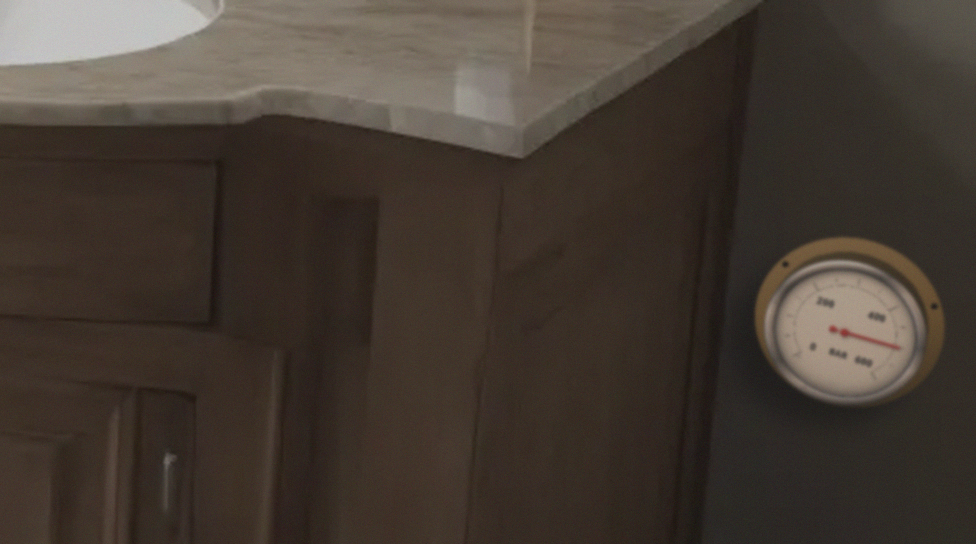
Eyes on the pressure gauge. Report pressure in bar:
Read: 500 bar
